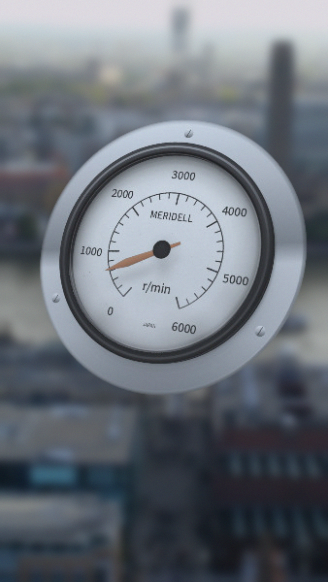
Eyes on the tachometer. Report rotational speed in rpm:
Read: 600 rpm
